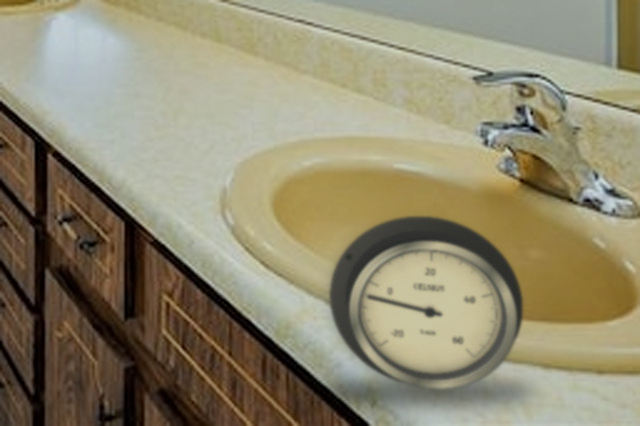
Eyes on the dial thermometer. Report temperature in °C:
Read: -4 °C
